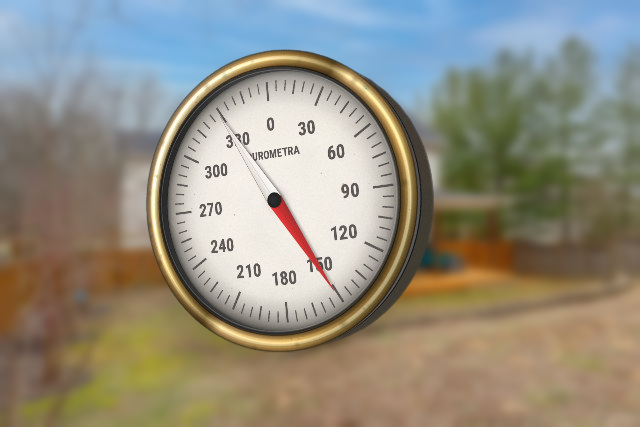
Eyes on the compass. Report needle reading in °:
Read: 150 °
